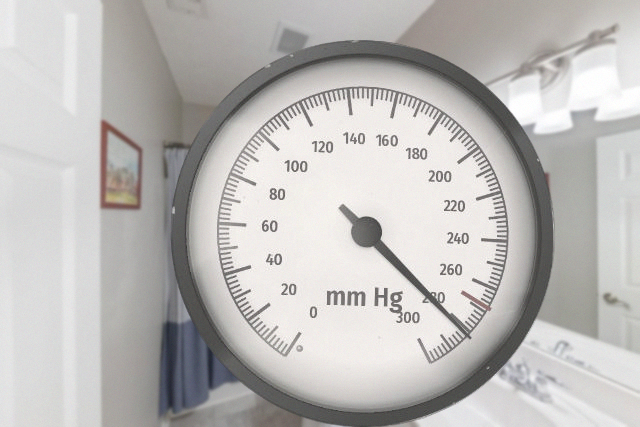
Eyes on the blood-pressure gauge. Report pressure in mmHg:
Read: 282 mmHg
